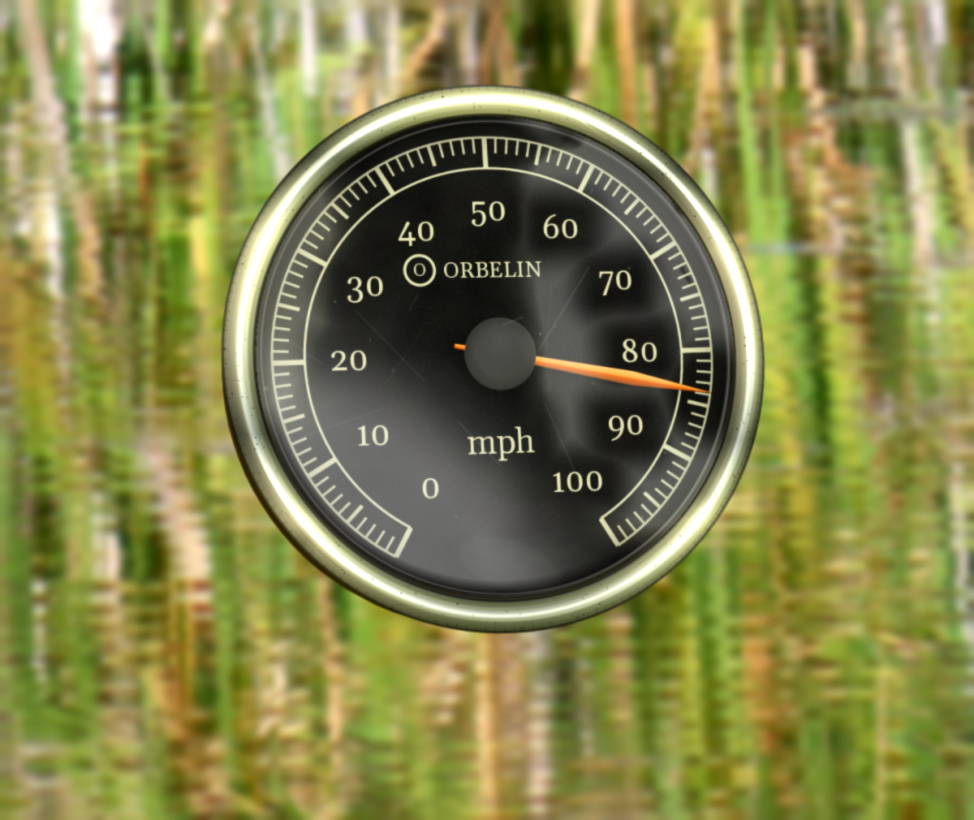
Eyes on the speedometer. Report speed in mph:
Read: 84 mph
